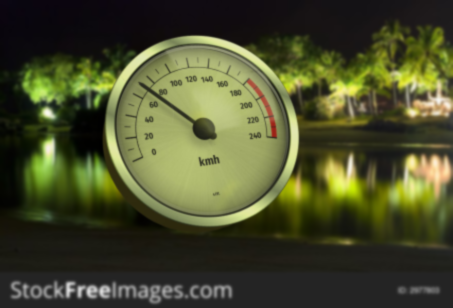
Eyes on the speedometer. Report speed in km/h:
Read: 70 km/h
